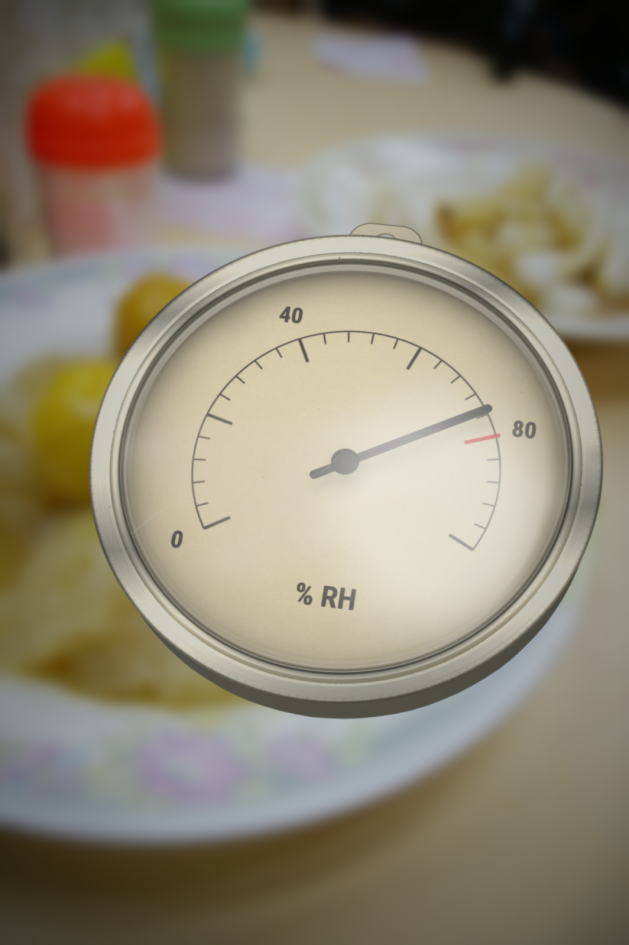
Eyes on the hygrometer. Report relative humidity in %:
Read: 76 %
